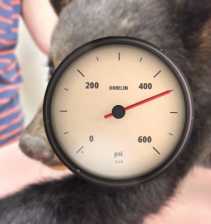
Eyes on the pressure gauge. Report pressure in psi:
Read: 450 psi
